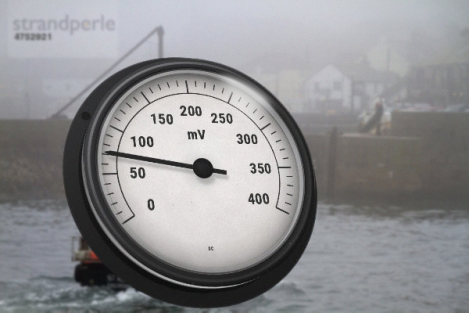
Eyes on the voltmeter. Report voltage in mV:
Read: 70 mV
